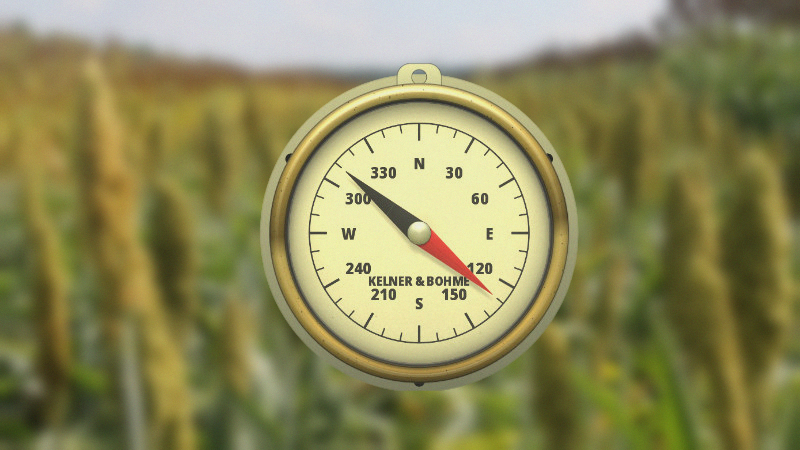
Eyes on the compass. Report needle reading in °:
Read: 130 °
